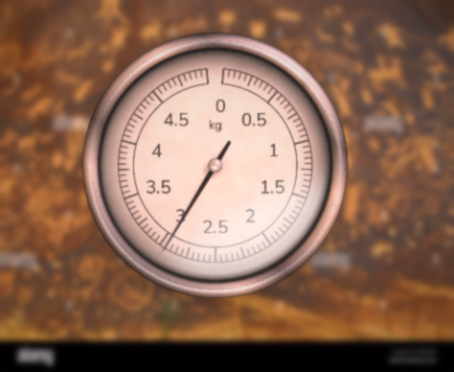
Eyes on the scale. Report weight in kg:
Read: 2.95 kg
